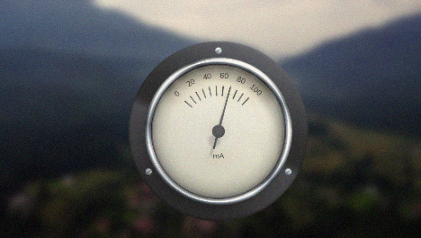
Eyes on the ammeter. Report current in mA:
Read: 70 mA
